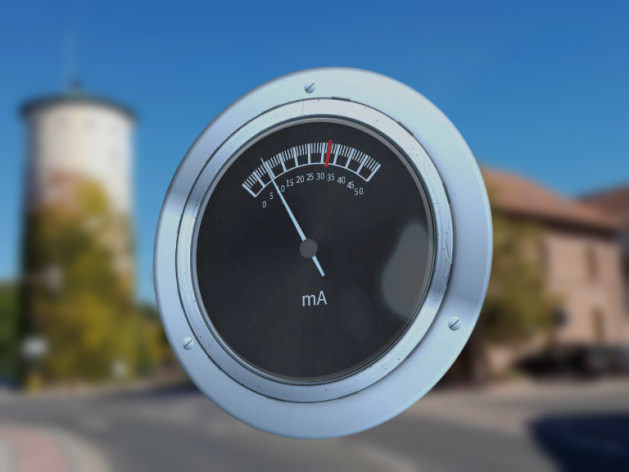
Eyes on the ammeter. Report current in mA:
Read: 10 mA
